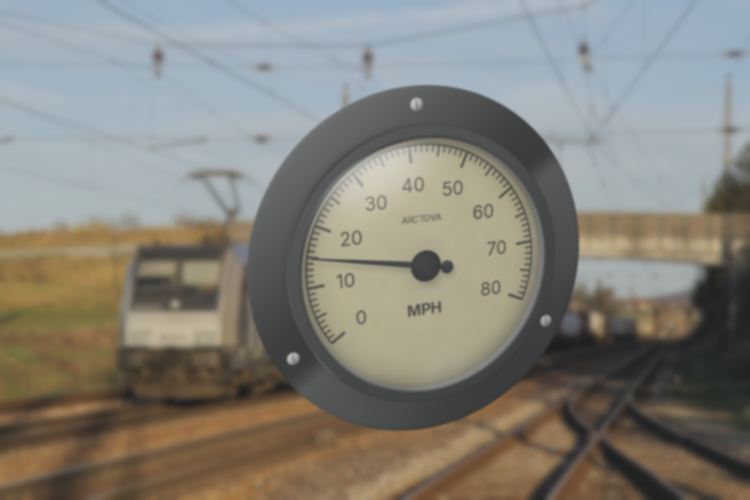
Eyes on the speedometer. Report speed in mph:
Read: 15 mph
